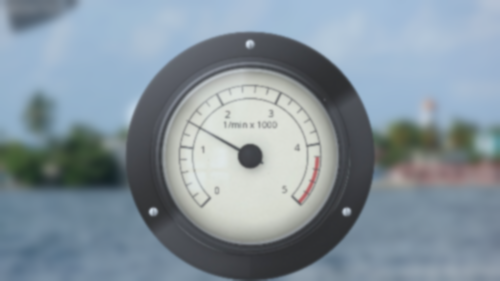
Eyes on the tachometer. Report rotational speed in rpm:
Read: 1400 rpm
